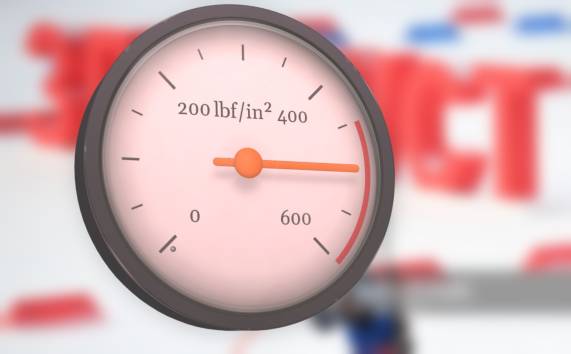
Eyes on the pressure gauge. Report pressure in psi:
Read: 500 psi
